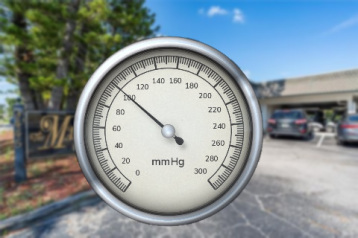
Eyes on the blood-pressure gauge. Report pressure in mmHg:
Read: 100 mmHg
